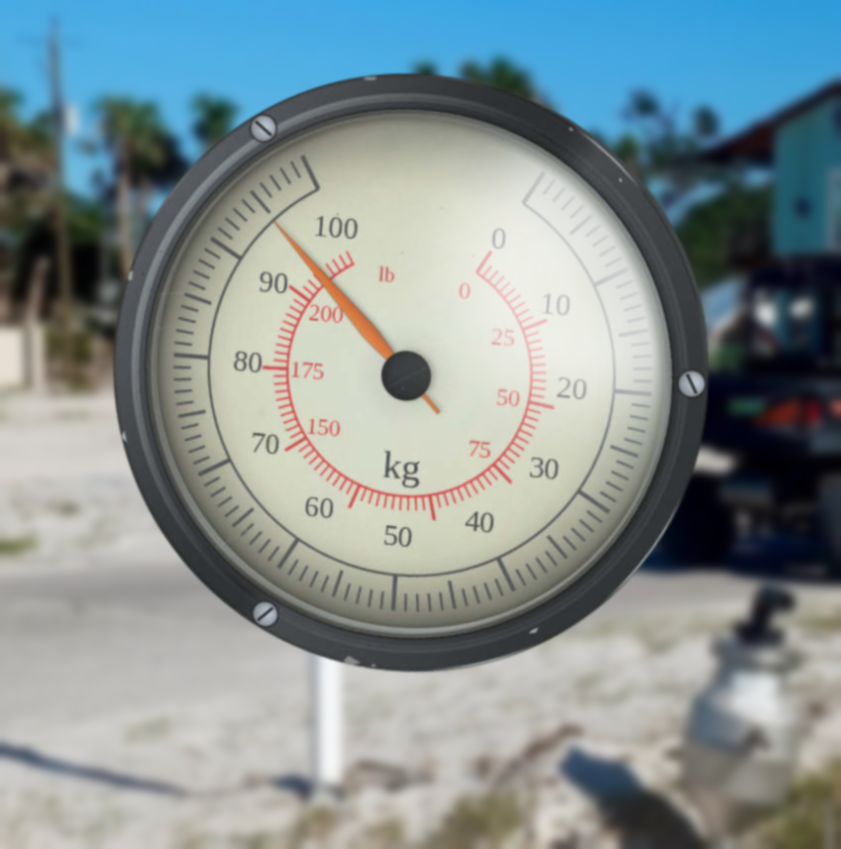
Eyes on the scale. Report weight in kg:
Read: 95 kg
